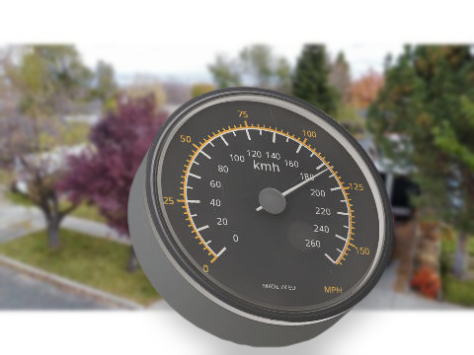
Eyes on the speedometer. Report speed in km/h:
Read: 185 km/h
